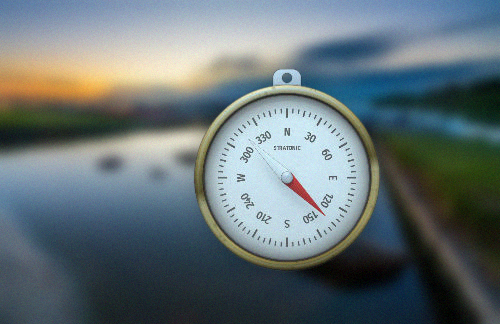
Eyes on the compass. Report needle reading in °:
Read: 135 °
